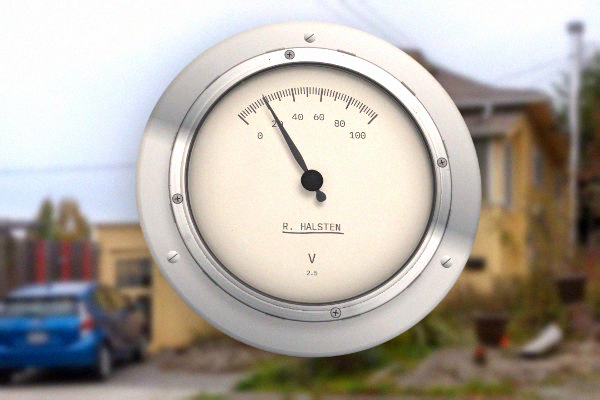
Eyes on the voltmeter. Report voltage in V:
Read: 20 V
